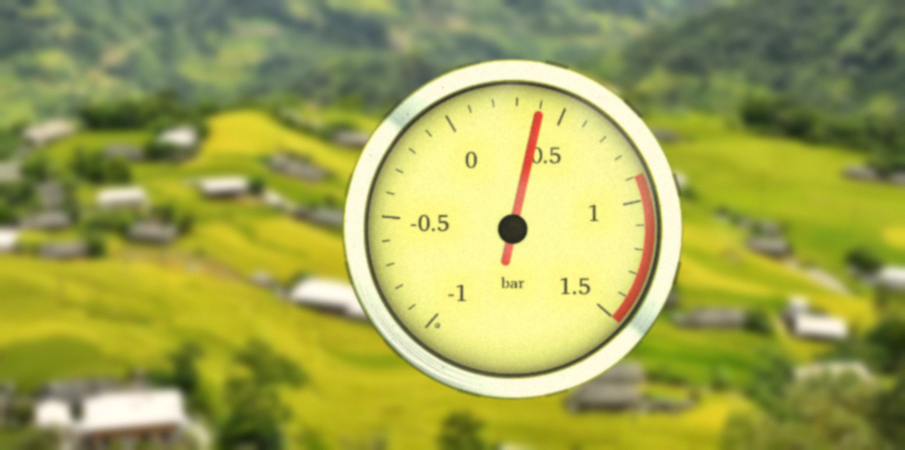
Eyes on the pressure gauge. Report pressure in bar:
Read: 0.4 bar
